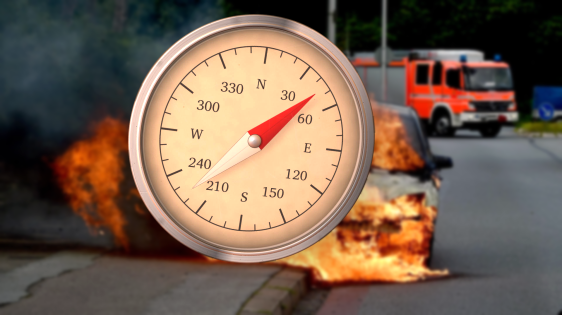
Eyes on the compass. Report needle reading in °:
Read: 45 °
